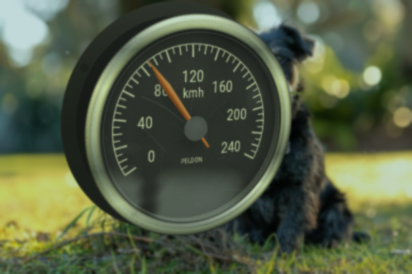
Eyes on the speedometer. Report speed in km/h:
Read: 85 km/h
